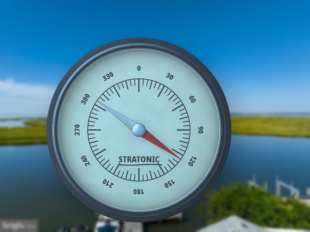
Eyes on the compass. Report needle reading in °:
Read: 125 °
